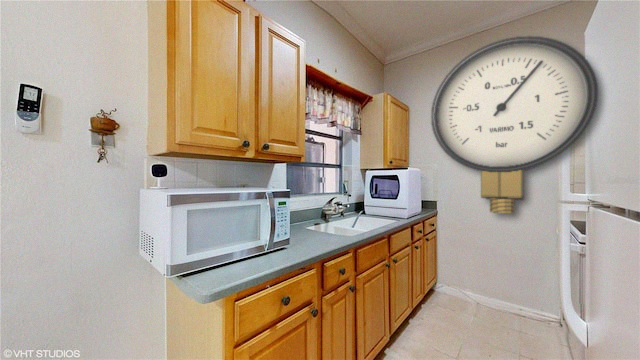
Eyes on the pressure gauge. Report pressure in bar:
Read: 0.6 bar
